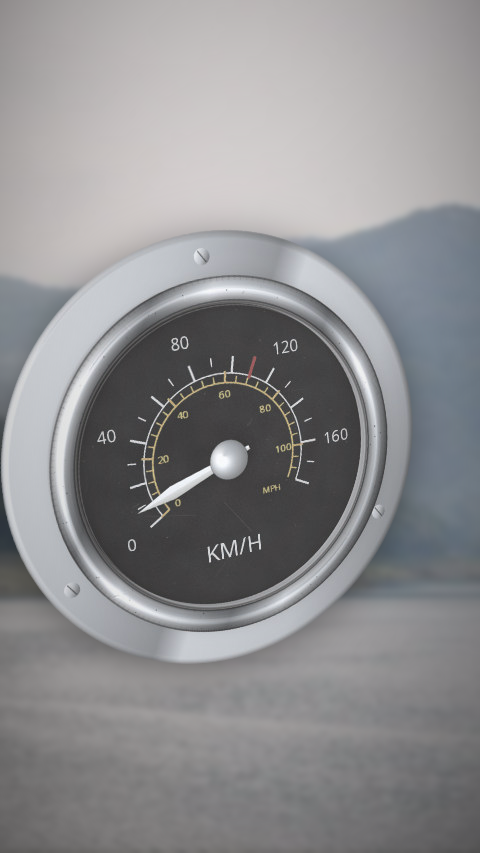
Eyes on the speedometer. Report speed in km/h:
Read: 10 km/h
